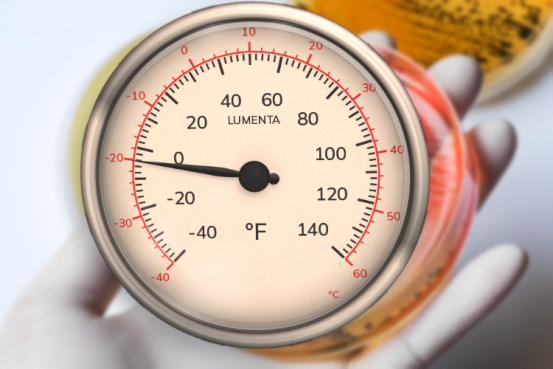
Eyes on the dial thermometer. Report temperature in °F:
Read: -4 °F
